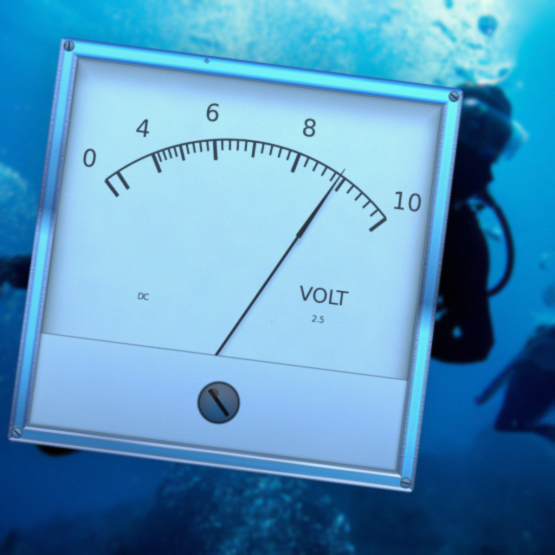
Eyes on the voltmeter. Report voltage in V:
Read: 8.9 V
